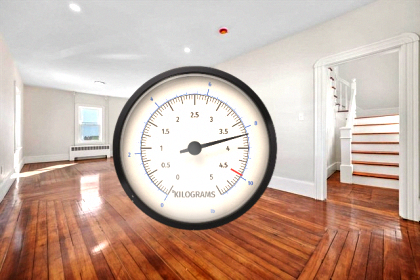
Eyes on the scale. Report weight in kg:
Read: 3.75 kg
